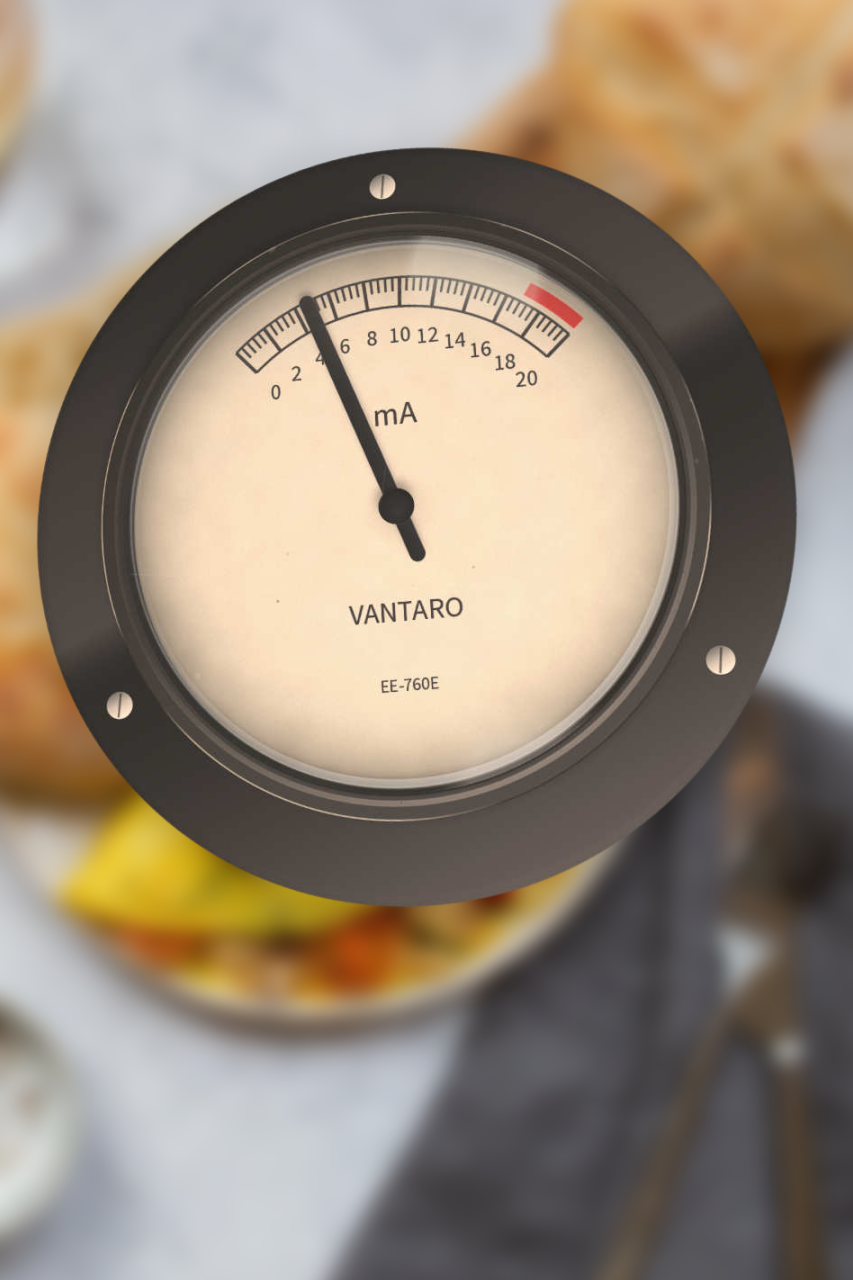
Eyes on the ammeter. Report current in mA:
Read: 4.8 mA
